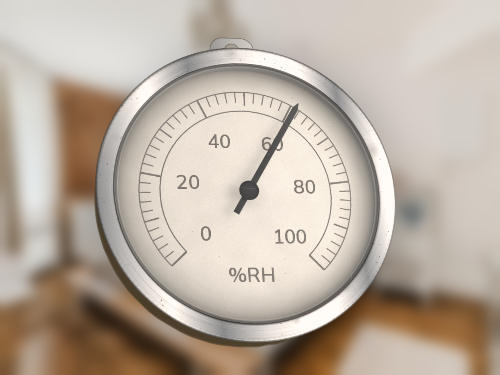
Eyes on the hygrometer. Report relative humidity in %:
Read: 61 %
